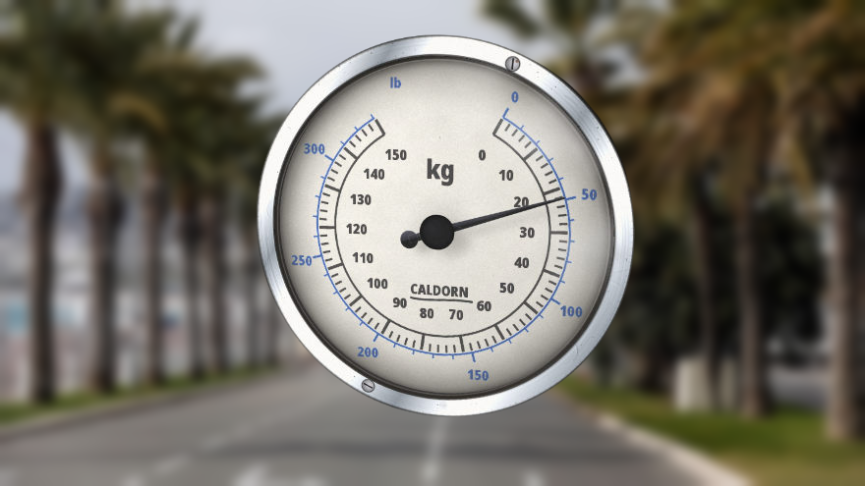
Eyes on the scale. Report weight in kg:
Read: 22 kg
